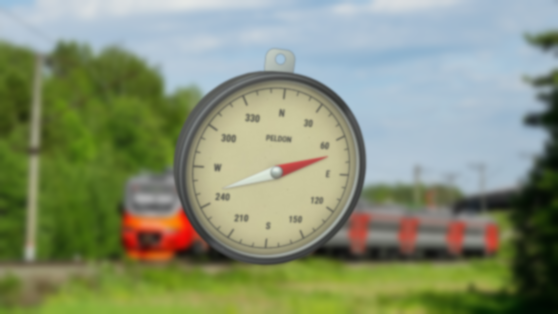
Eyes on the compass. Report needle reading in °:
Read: 70 °
